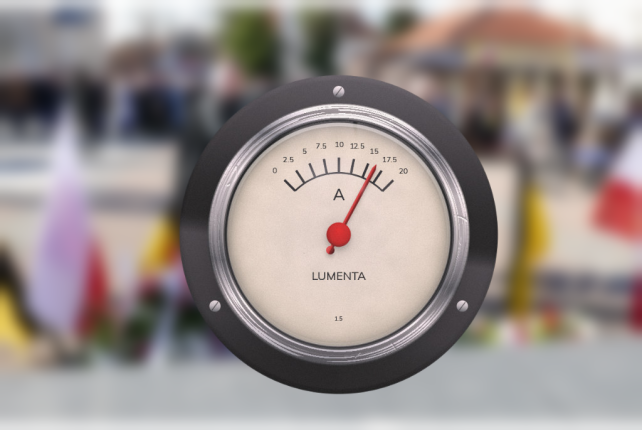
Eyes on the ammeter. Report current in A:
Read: 16.25 A
